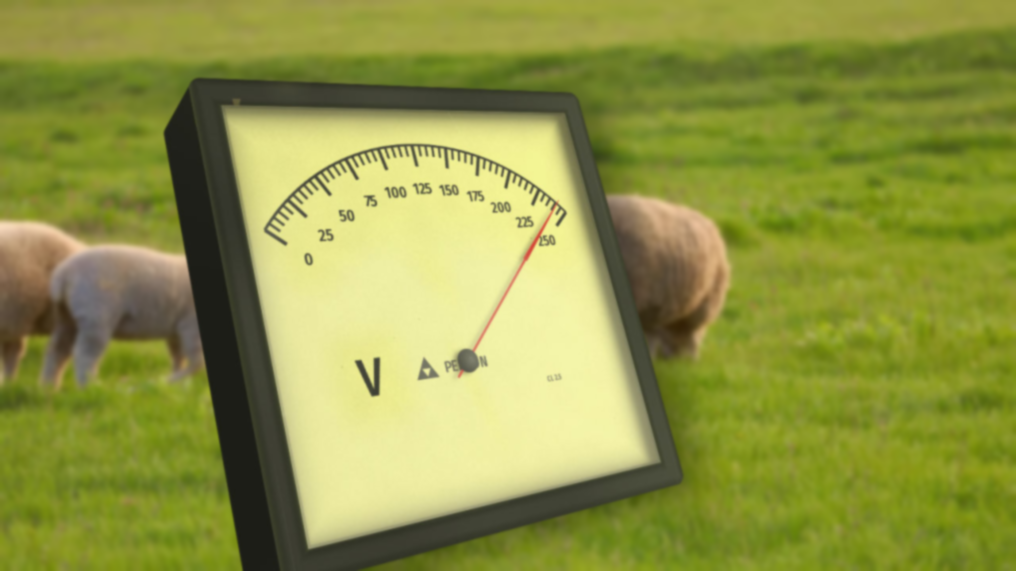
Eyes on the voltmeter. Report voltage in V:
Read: 240 V
